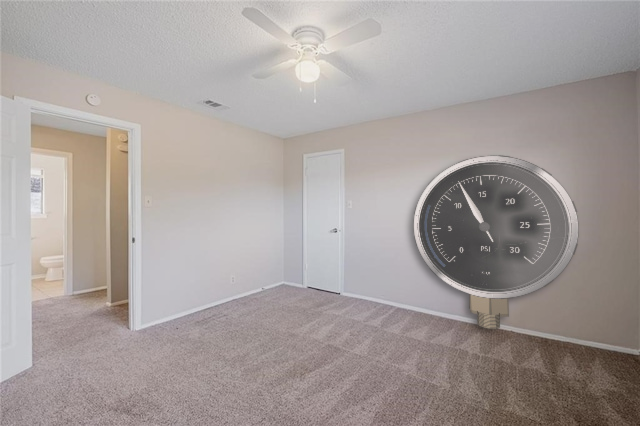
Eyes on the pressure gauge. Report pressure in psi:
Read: 12.5 psi
